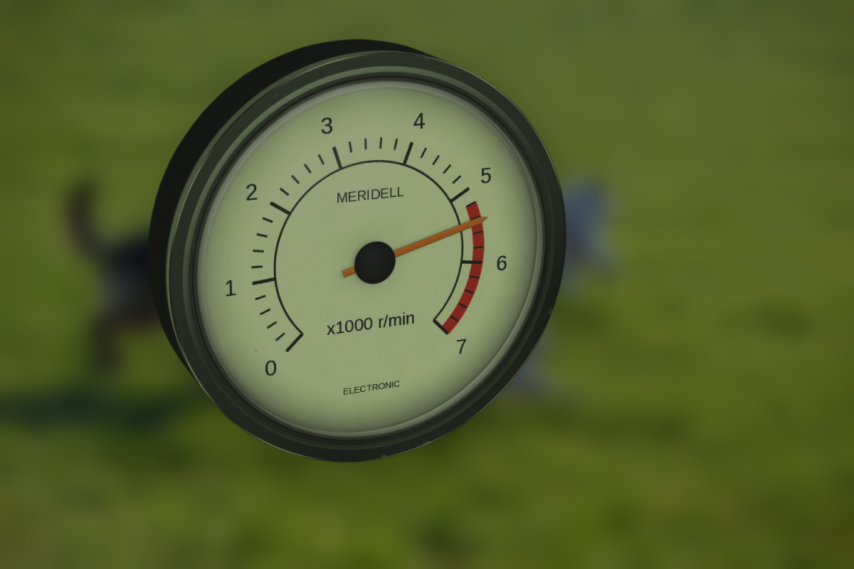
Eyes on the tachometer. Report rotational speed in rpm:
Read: 5400 rpm
